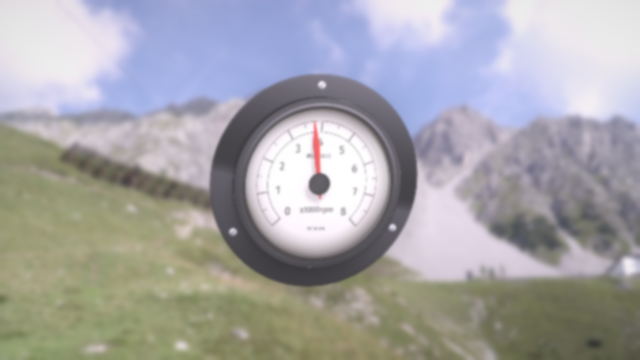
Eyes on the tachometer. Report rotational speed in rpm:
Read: 3750 rpm
